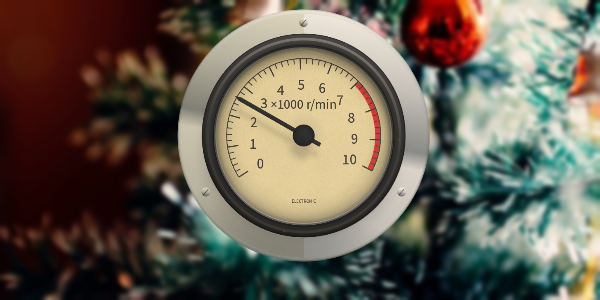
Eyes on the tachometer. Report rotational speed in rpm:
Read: 2600 rpm
